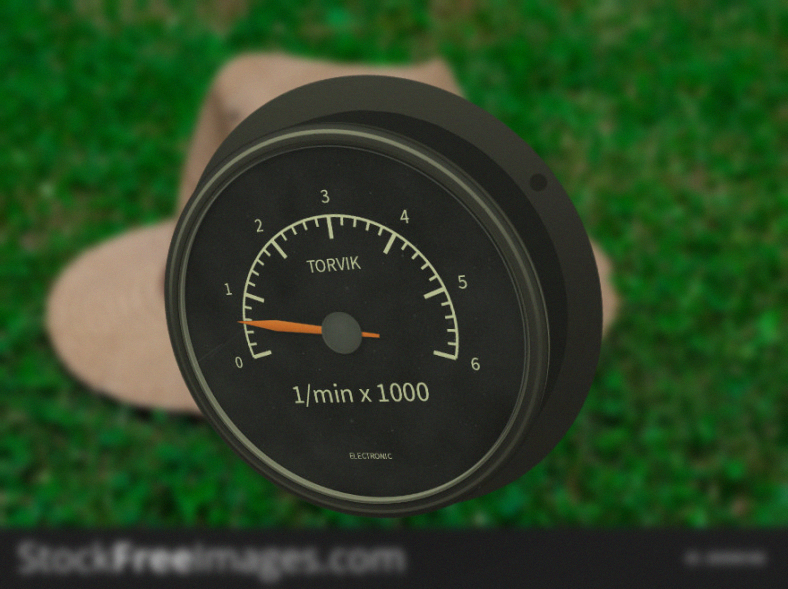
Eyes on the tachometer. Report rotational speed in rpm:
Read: 600 rpm
